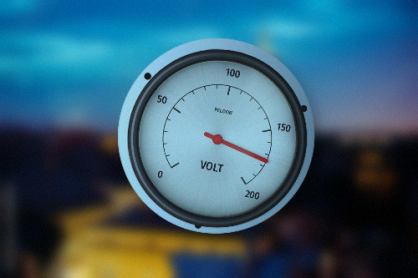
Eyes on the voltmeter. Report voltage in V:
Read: 175 V
